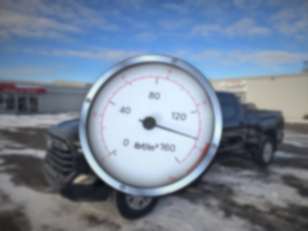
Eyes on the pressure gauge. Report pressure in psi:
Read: 140 psi
